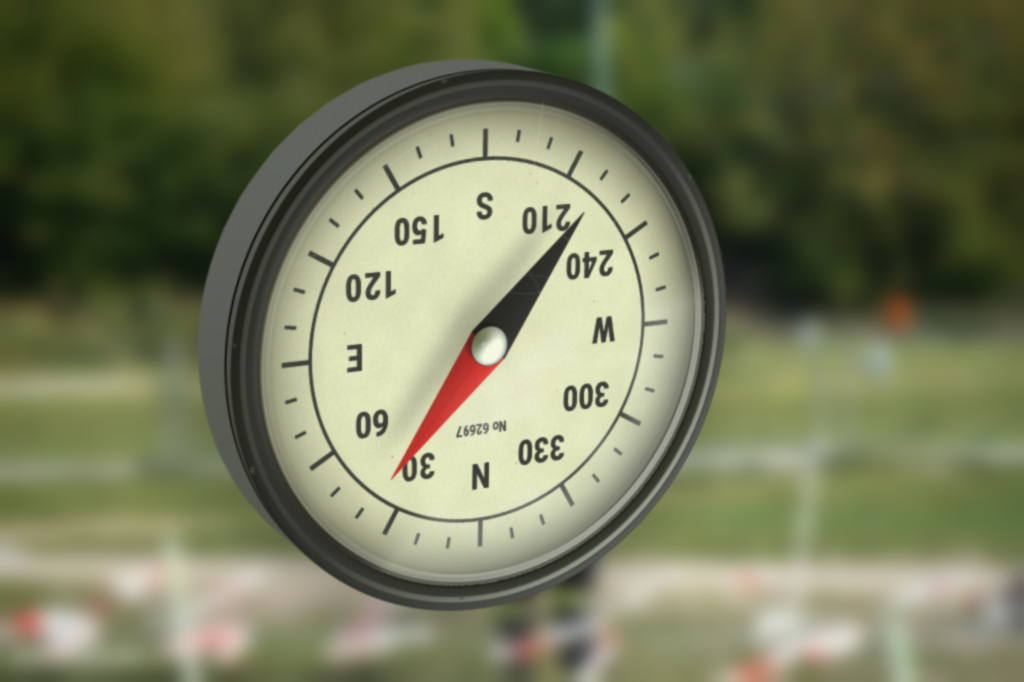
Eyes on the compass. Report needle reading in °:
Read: 40 °
